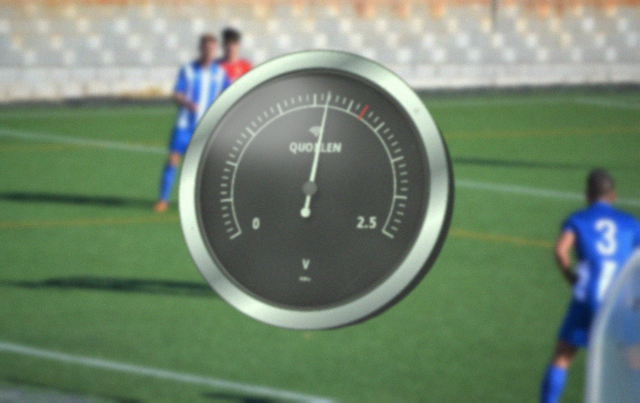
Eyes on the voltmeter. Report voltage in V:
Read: 1.35 V
